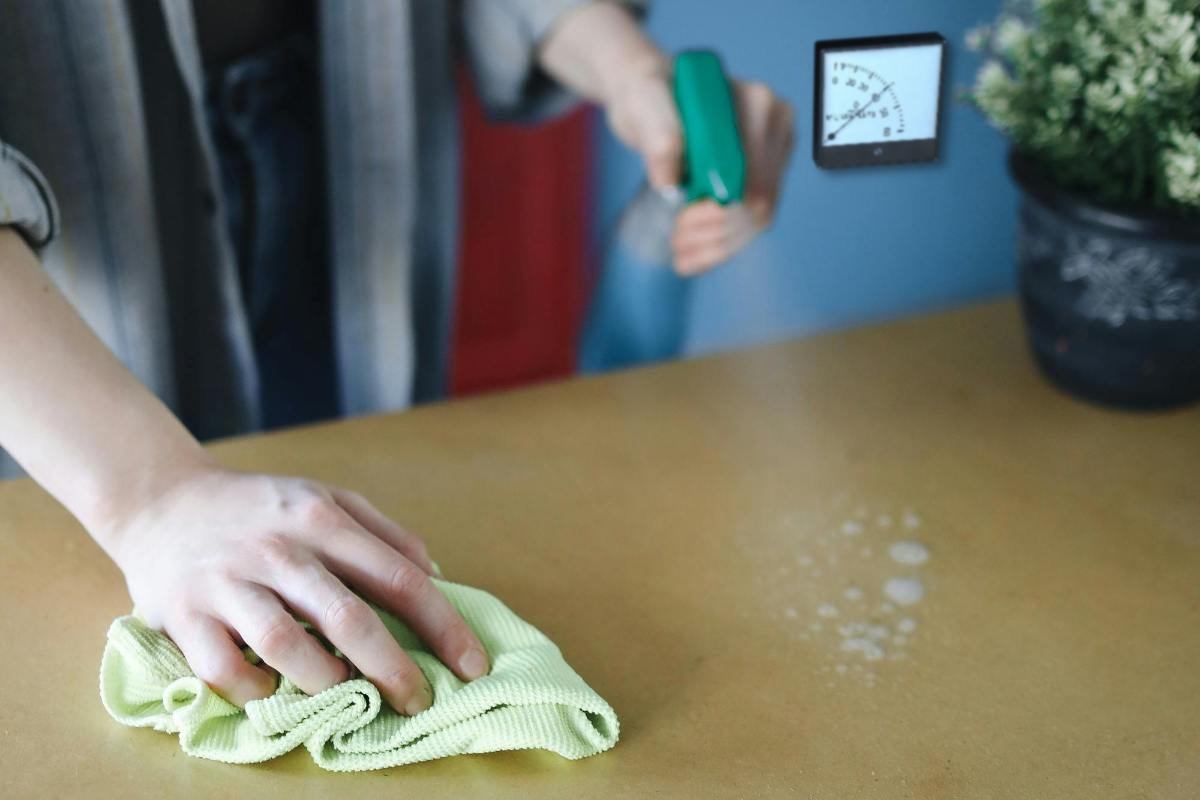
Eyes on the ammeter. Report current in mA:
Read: 40 mA
